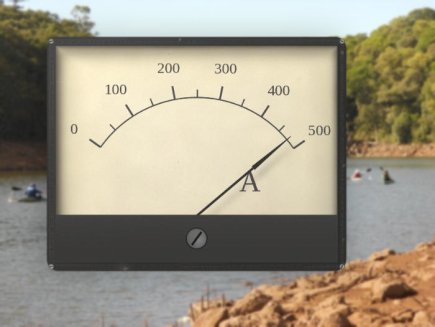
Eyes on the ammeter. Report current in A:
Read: 475 A
